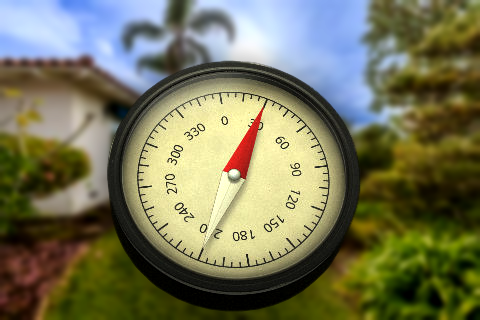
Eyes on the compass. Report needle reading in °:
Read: 30 °
